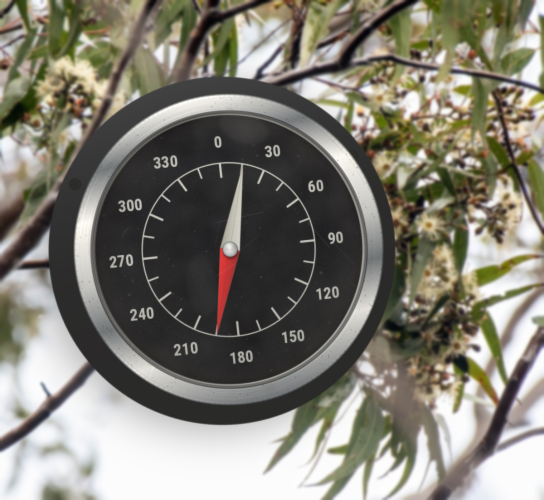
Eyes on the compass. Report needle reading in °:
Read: 195 °
